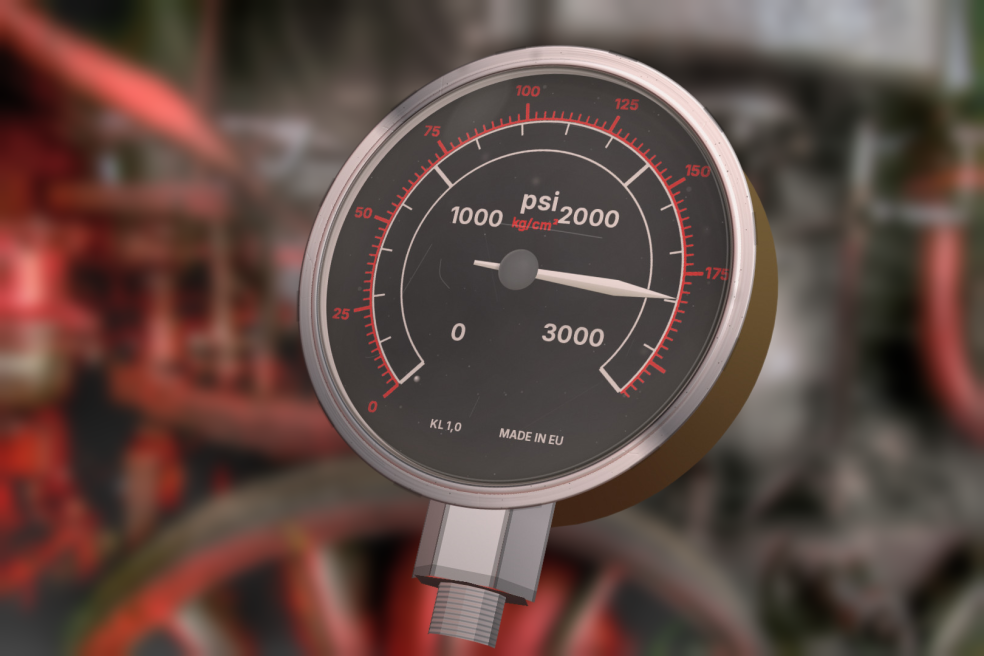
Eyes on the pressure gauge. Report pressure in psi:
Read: 2600 psi
